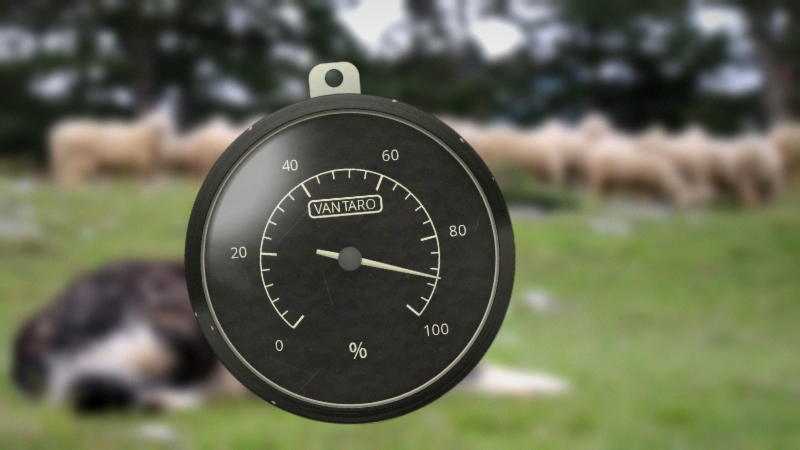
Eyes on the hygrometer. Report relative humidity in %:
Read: 90 %
